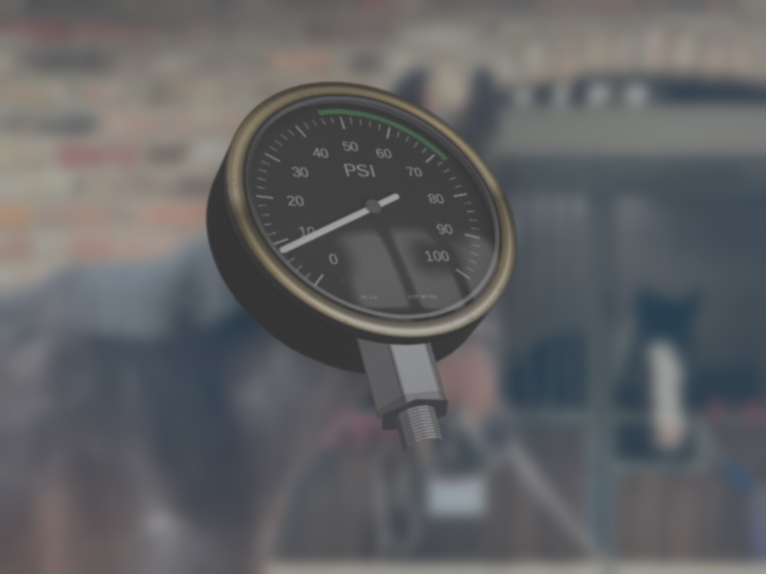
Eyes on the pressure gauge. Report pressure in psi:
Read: 8 psi
